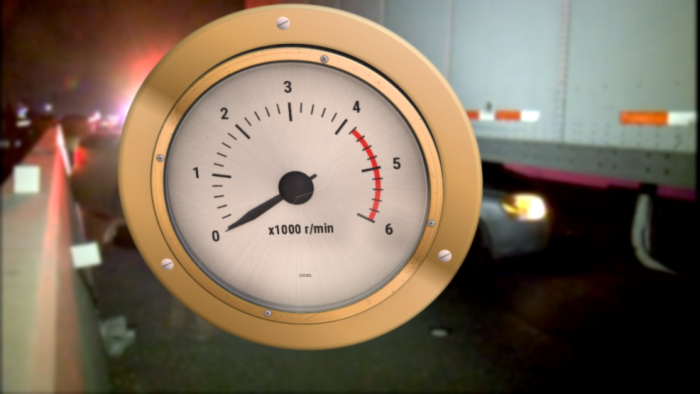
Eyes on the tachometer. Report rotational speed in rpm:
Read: 0 rpm
